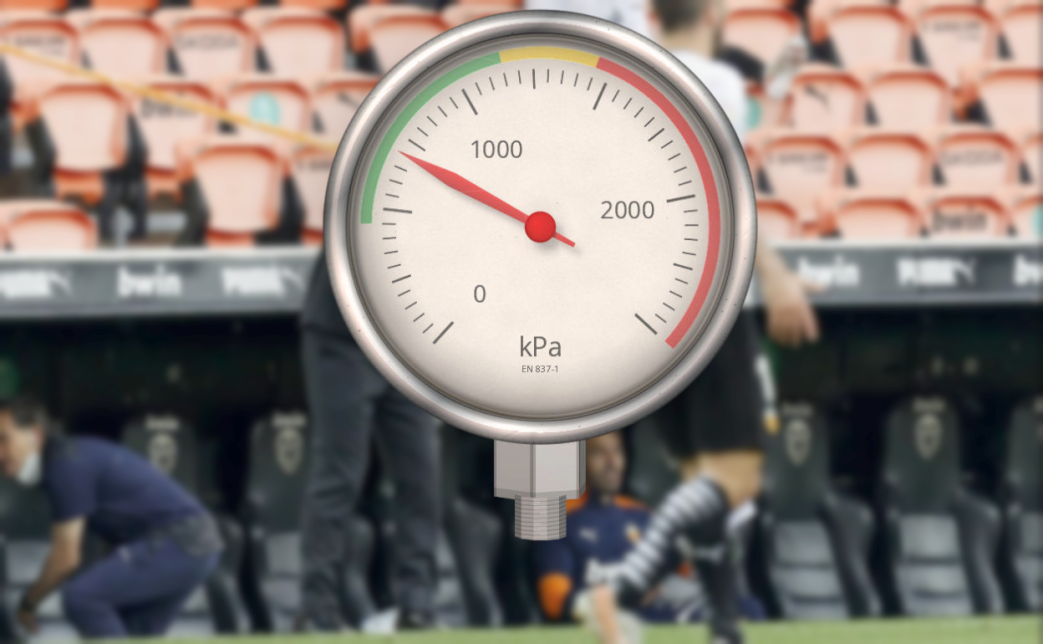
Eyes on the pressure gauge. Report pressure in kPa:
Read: 700 kPa
